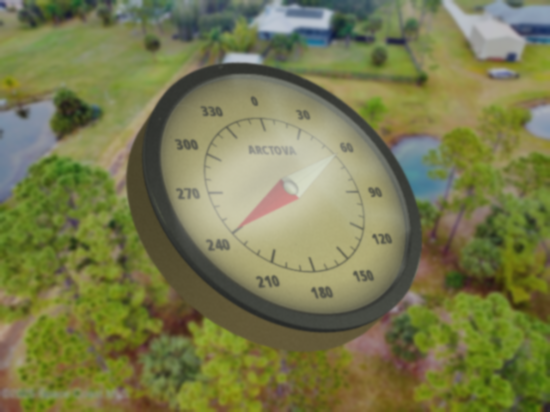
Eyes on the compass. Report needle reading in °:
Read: 240 °
